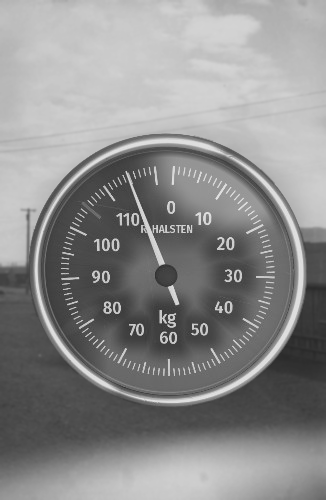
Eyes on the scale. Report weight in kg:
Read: 115 kg
